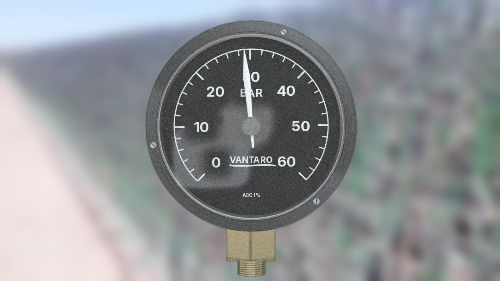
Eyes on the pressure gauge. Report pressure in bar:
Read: 29 bar
